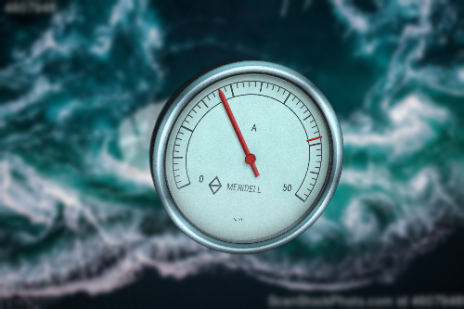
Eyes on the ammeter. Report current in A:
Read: 18 A
